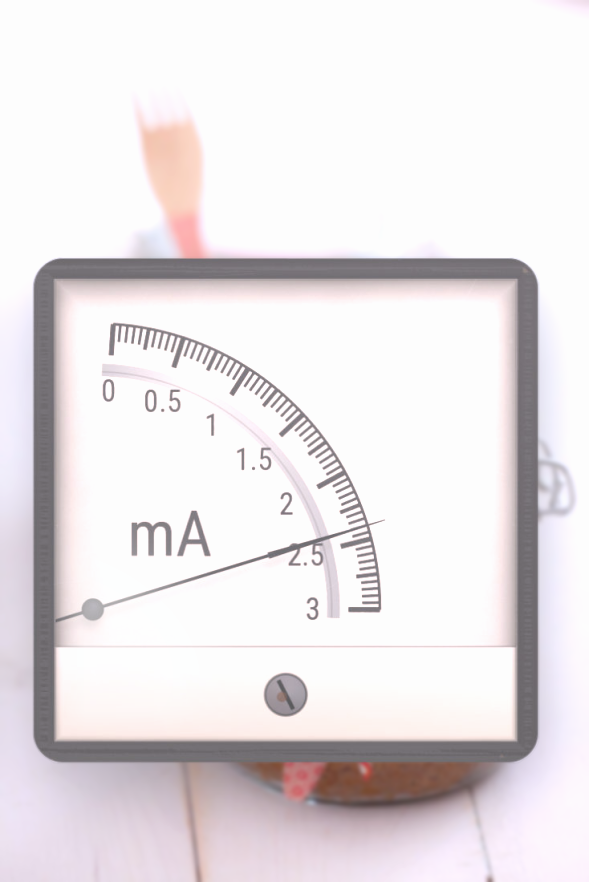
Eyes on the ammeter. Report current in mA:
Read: 2.4 mA
